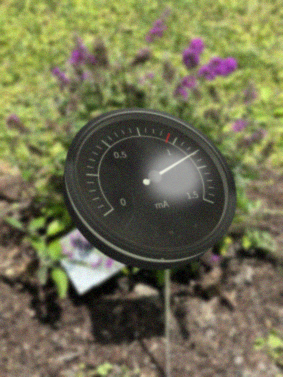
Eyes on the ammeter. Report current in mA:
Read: 1.15 mA
